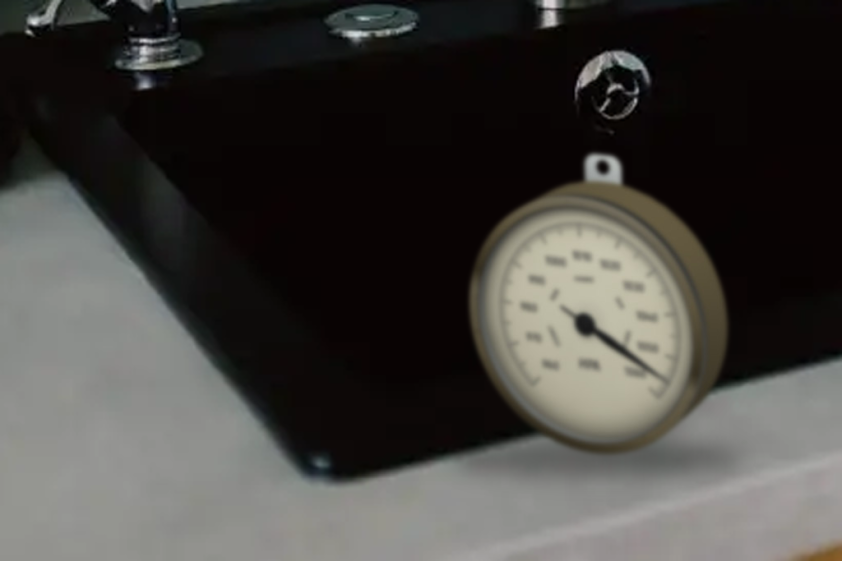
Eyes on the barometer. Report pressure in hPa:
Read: 1055 hPa
